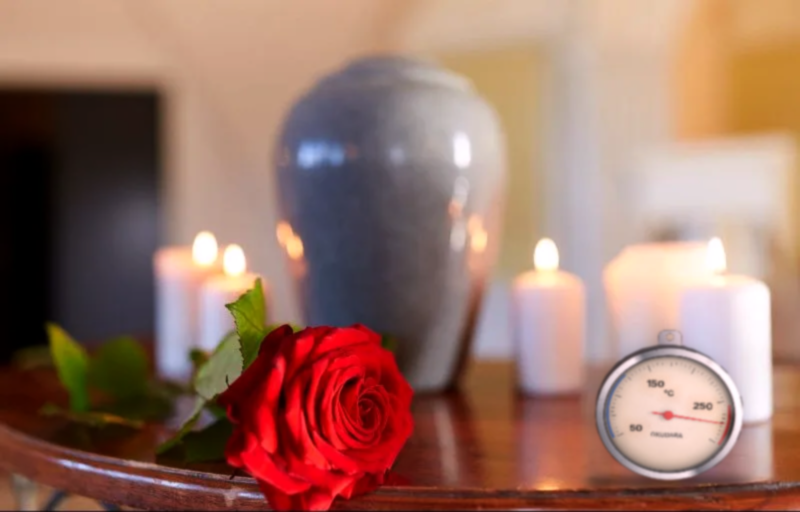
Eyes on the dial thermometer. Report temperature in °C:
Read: 275 °C
